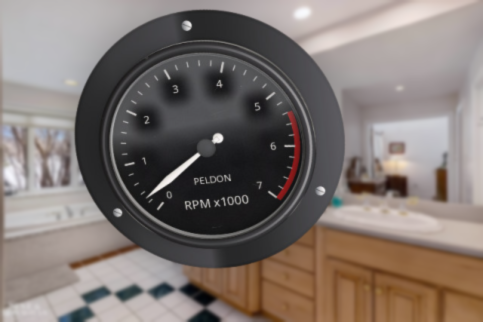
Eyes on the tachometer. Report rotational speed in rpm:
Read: 300 rpm
